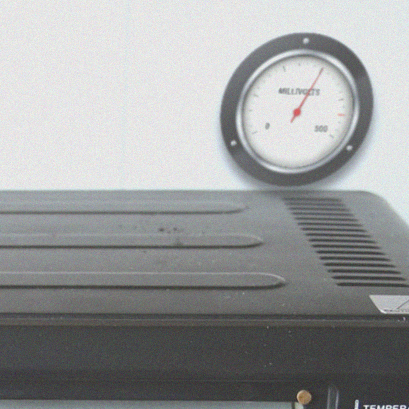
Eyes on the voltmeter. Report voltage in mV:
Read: 300 mV
